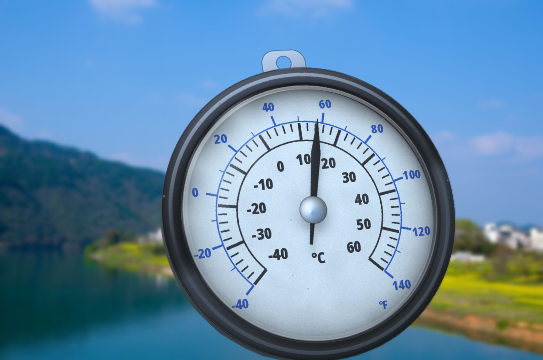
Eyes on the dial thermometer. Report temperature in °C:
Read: 14 °C
